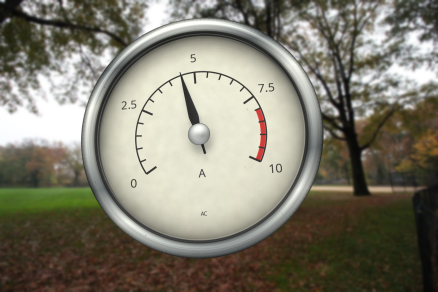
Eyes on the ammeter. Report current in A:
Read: 4.5 A
